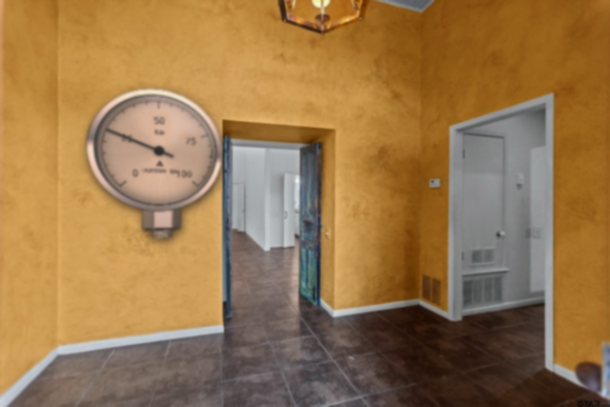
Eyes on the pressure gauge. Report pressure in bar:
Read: 25 bar
